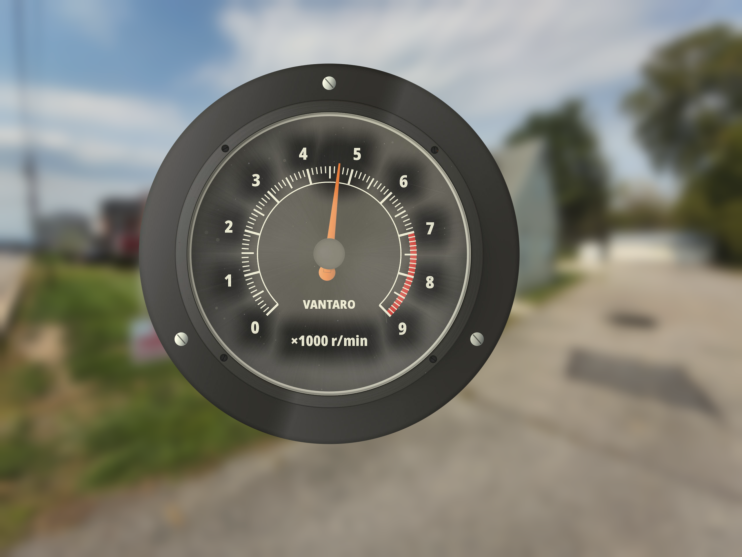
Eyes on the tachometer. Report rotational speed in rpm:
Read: 4700 rpm
